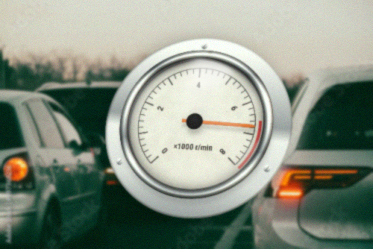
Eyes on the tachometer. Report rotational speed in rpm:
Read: 6800 rpm
